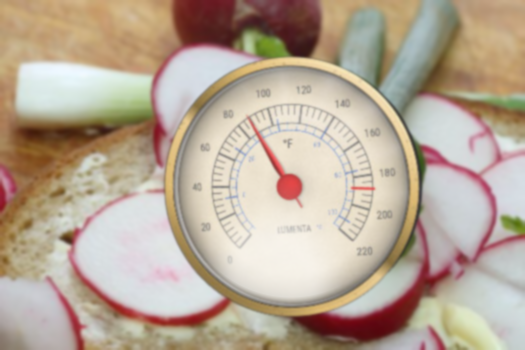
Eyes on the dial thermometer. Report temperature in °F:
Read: 88 °F
